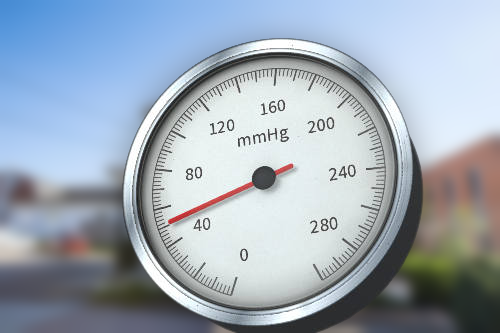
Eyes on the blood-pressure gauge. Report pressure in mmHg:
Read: 50 mmHg
